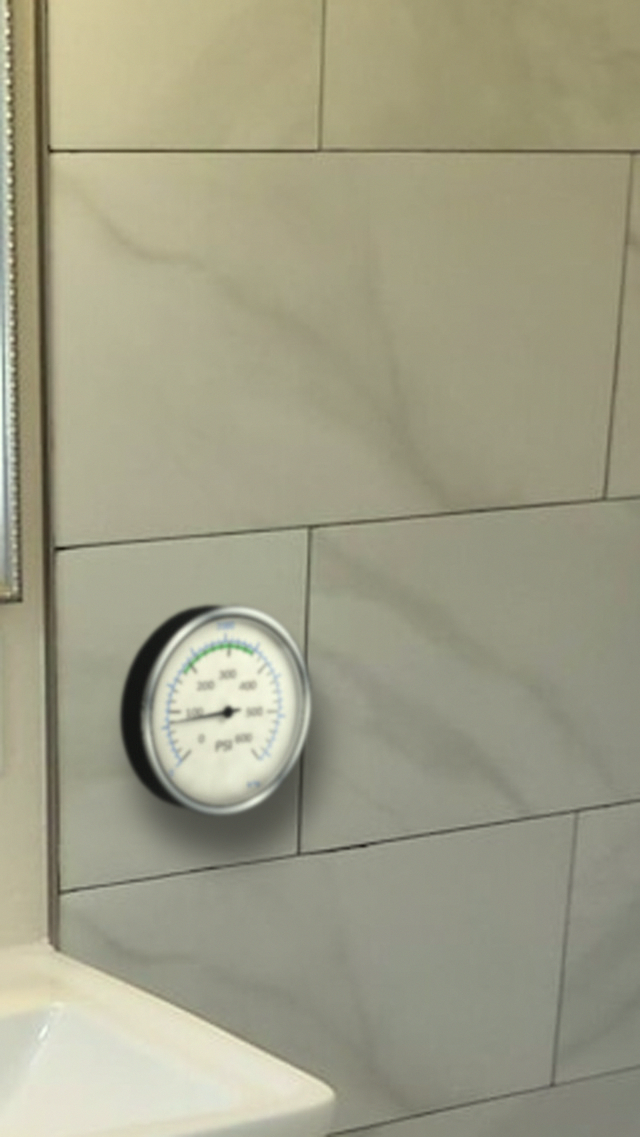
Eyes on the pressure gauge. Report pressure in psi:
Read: 80 psi
